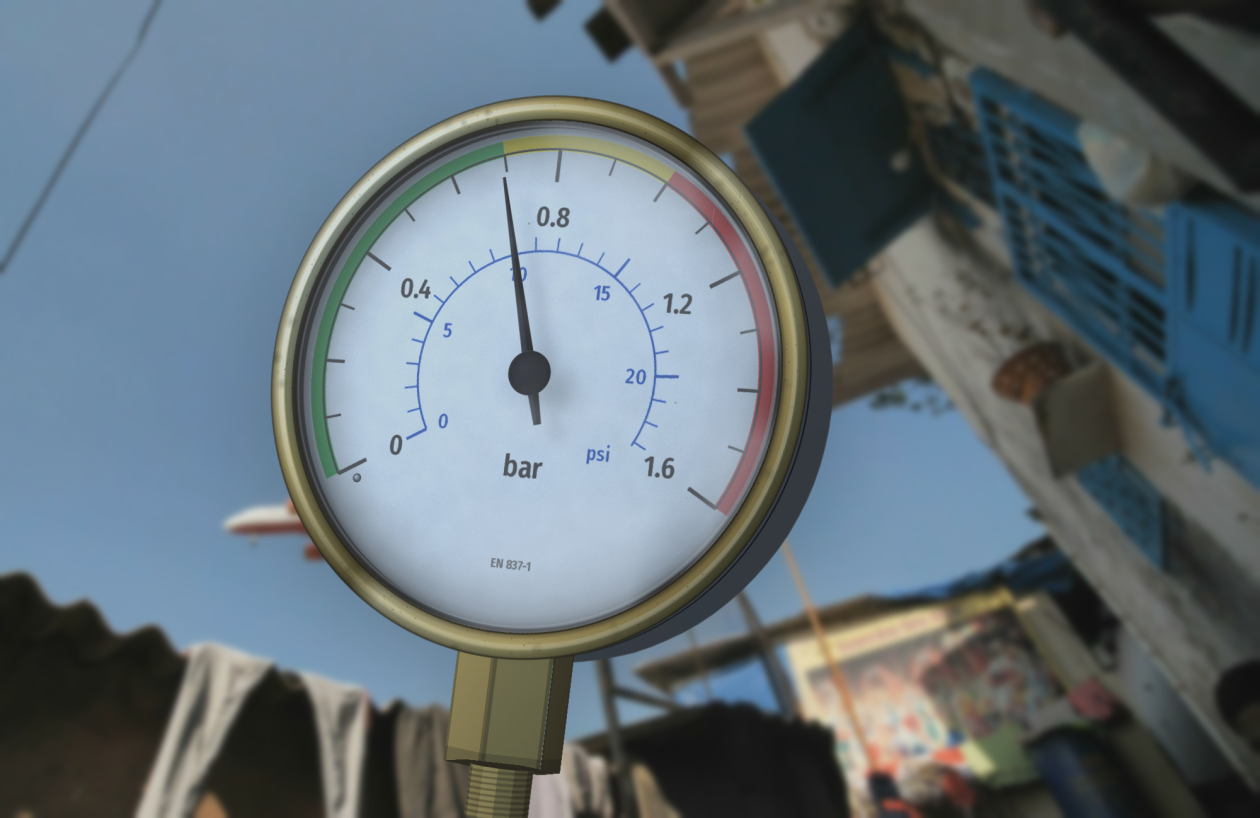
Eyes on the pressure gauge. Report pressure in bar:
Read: 0.7 bar
